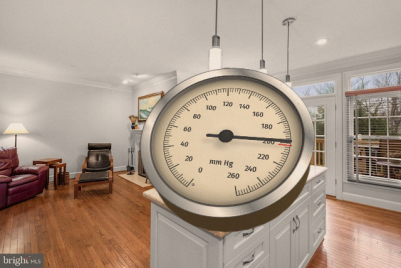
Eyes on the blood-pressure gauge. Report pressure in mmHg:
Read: 200 mmHg
